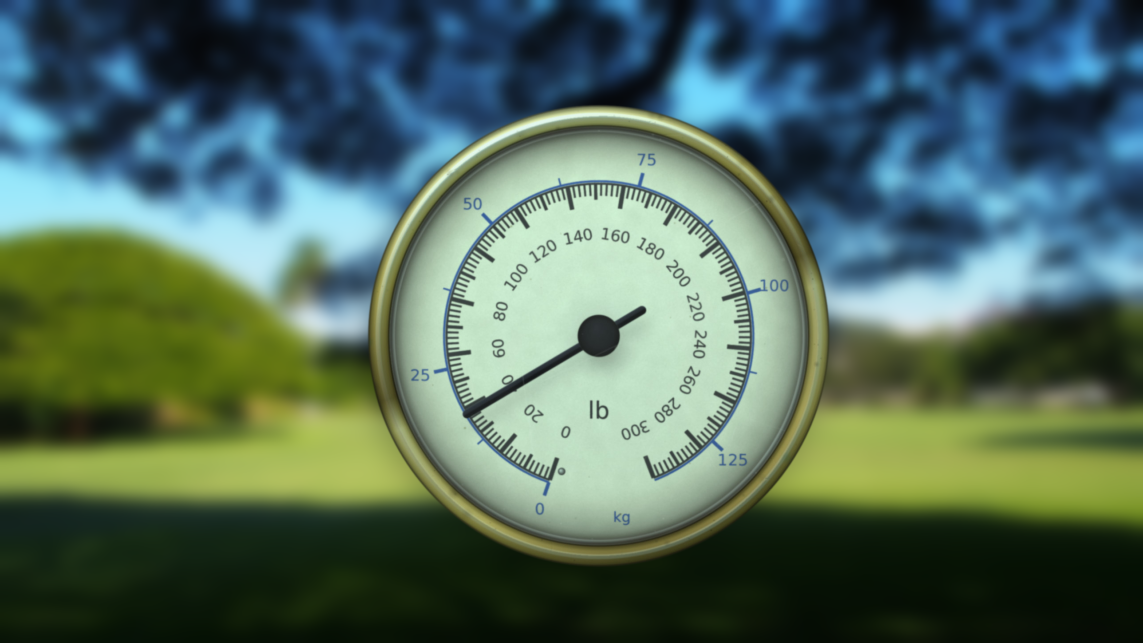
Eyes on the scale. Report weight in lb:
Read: 38 lb
